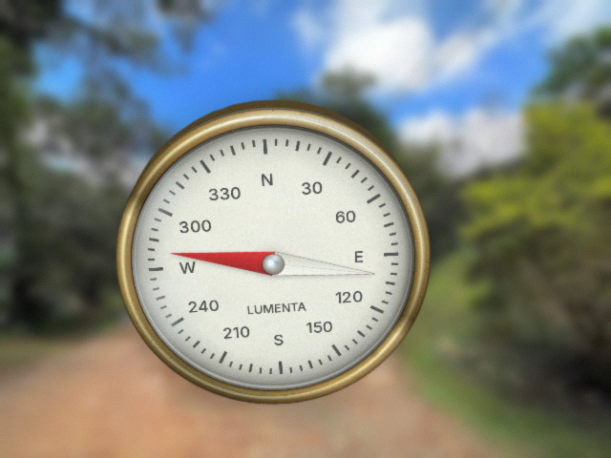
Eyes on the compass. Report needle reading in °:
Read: 280 °
